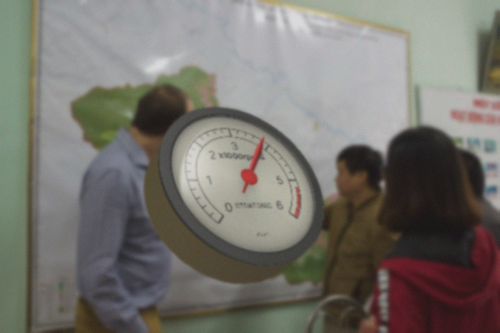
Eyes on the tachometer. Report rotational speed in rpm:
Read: 3800 rpm
